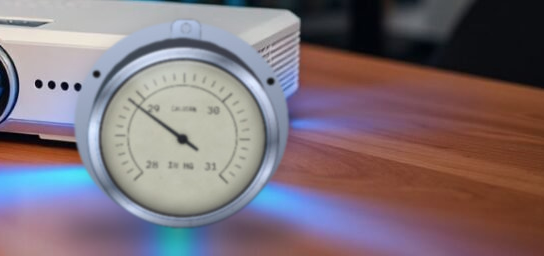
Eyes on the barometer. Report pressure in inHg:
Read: 28.9 inHg
